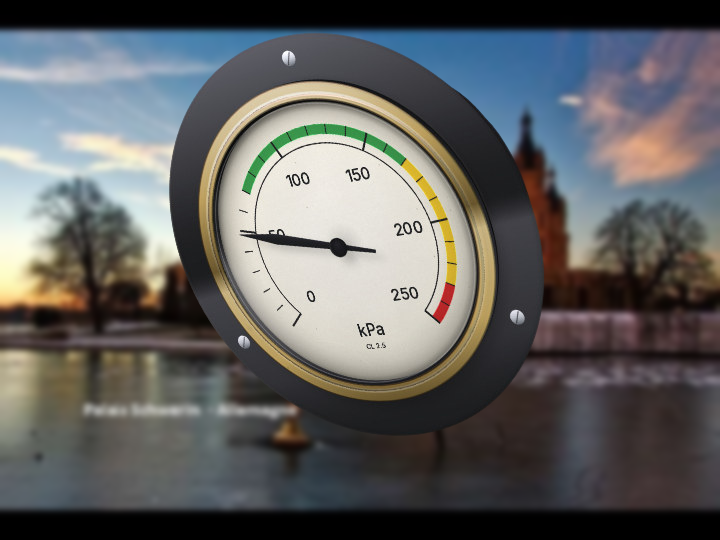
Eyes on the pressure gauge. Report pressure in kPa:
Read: 50 kPa
